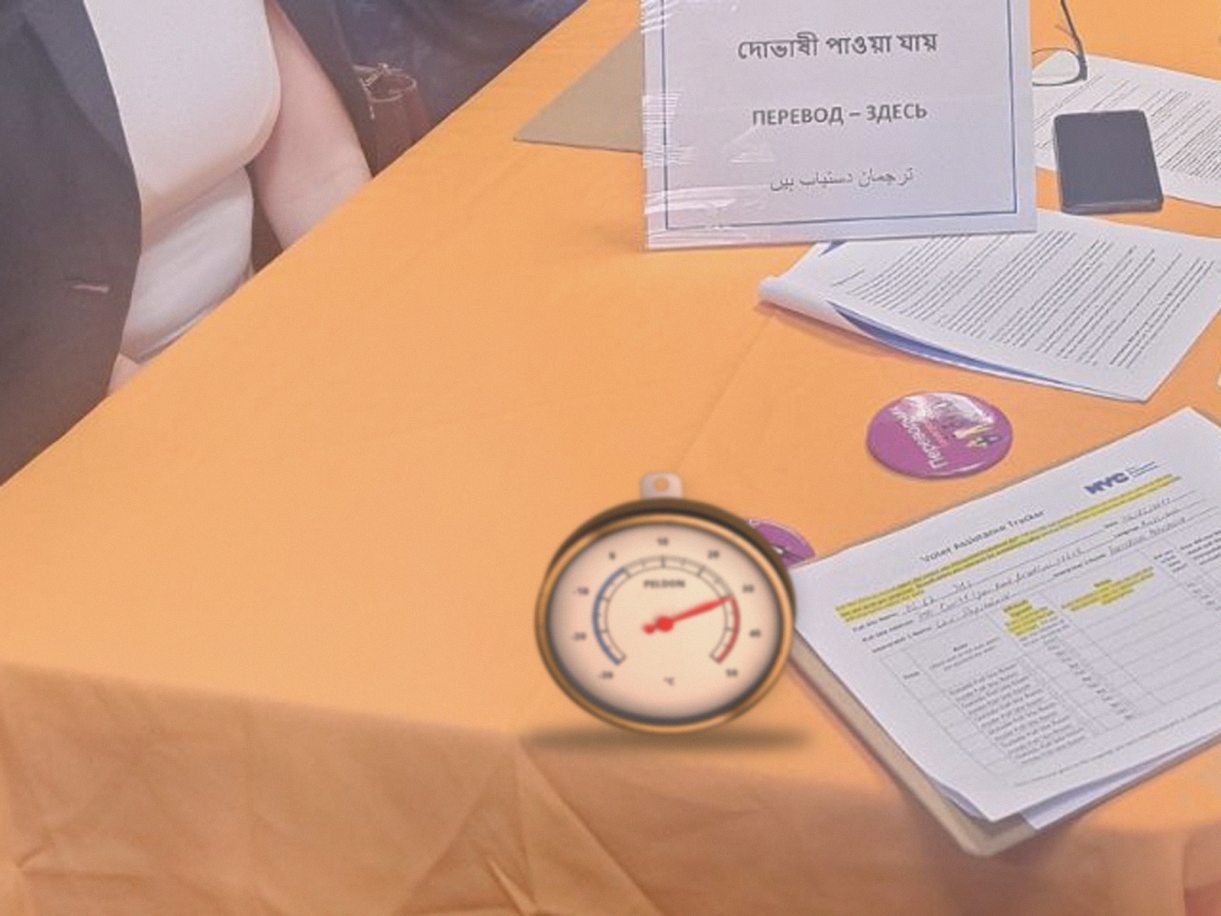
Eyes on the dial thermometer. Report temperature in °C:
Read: 30 °C
